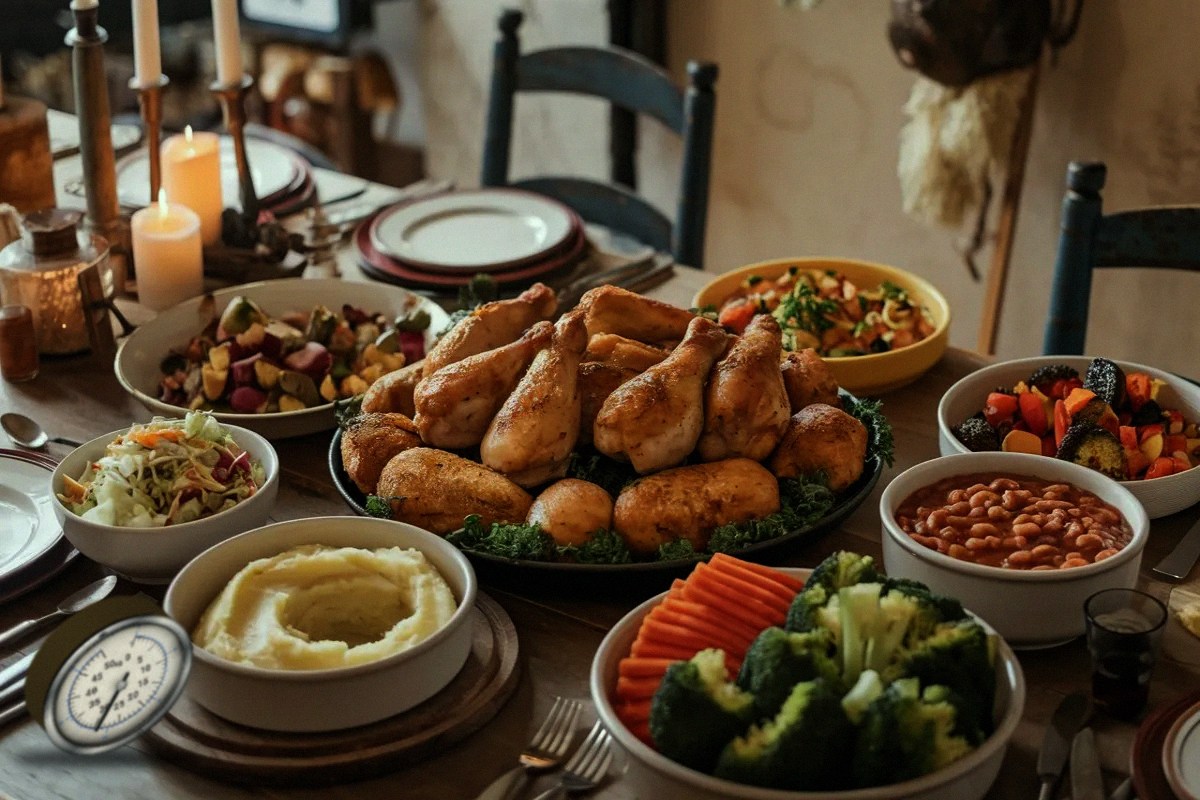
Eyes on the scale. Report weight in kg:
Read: 30 kg
